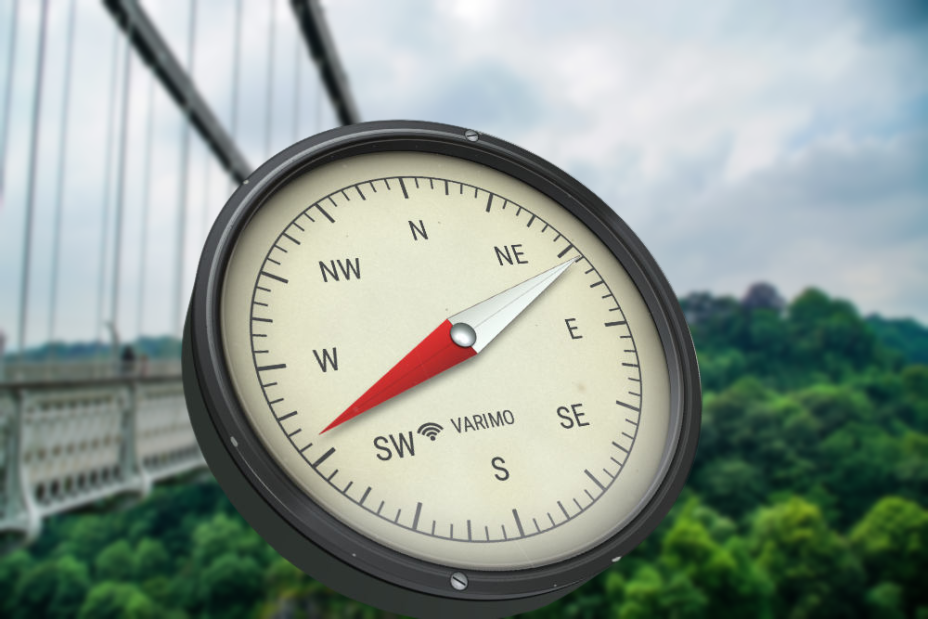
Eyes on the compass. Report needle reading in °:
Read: 245 °
